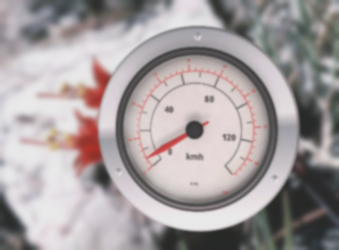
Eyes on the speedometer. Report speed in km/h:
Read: 5 km/h
